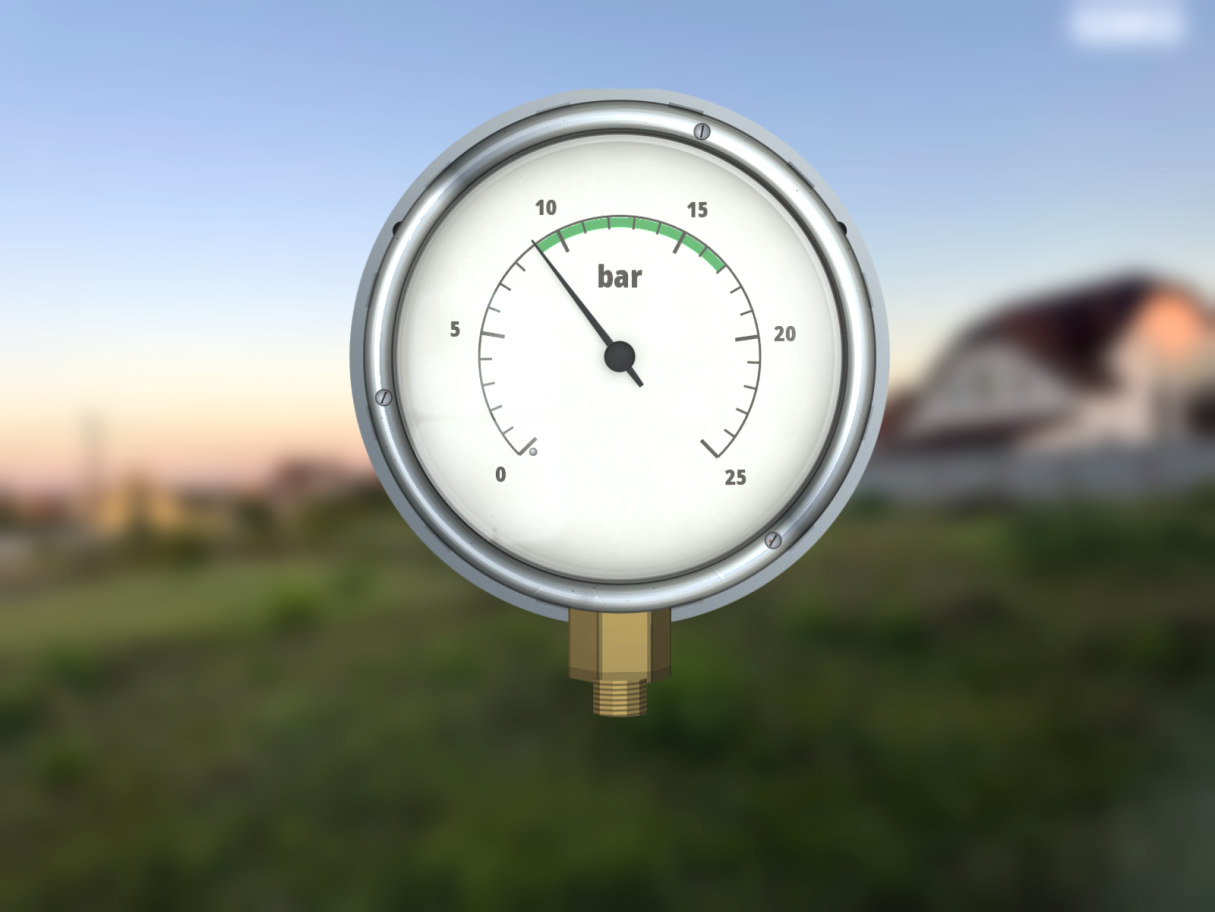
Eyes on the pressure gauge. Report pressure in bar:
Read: 9 bar
